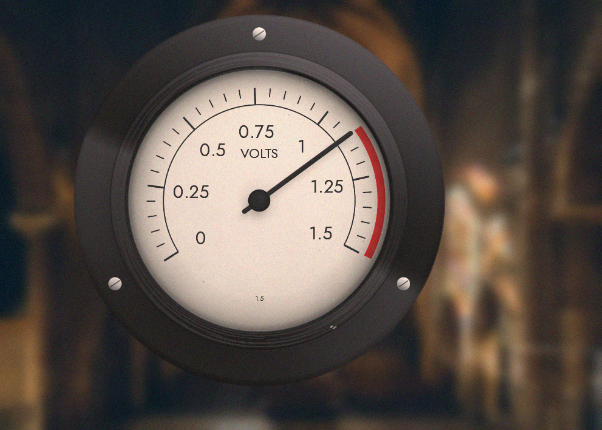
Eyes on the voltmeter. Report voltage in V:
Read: 1.1 V
